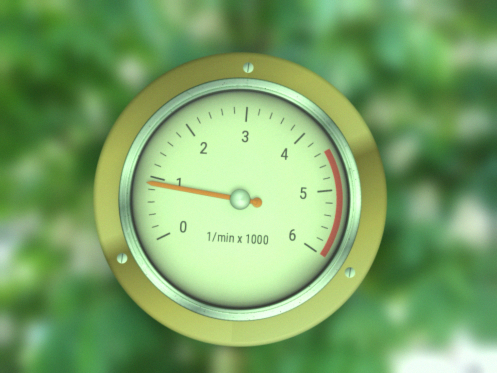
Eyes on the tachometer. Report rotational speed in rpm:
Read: 900 rpm
